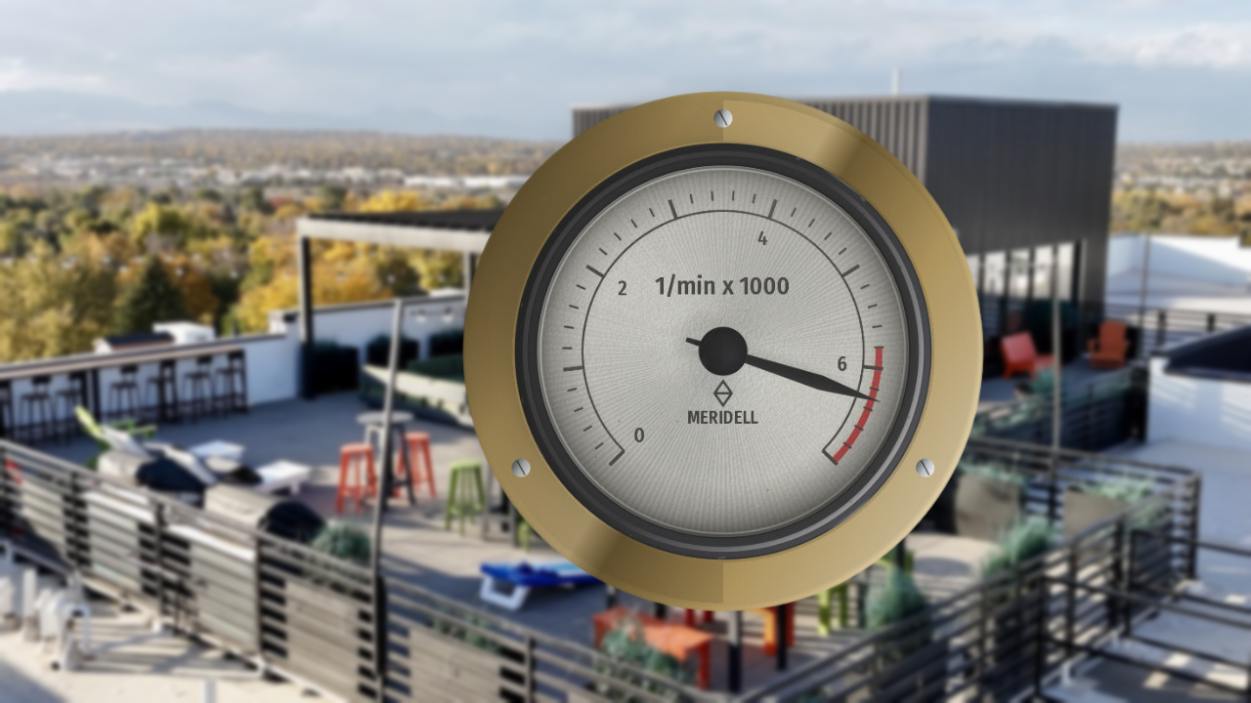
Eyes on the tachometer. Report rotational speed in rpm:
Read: 6300 rpm
